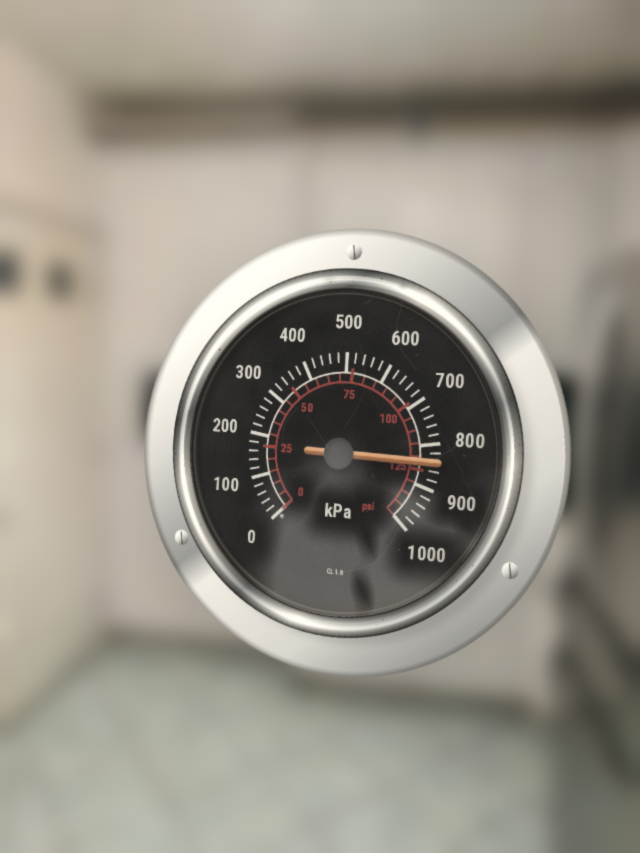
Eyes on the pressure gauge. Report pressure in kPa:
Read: 840 kPa
